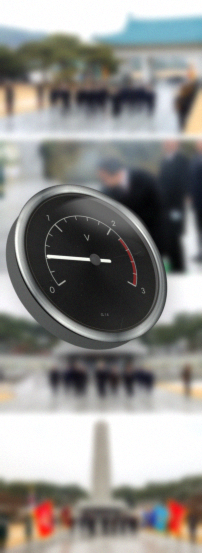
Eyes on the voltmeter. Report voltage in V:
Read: 0.4 V
